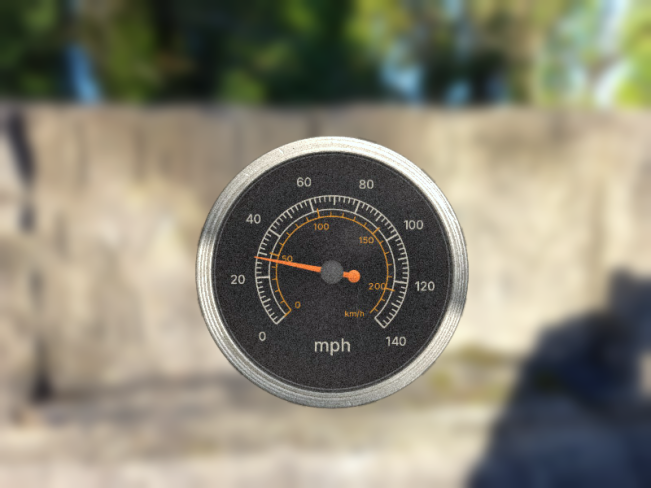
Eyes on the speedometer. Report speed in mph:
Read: 28 mph
